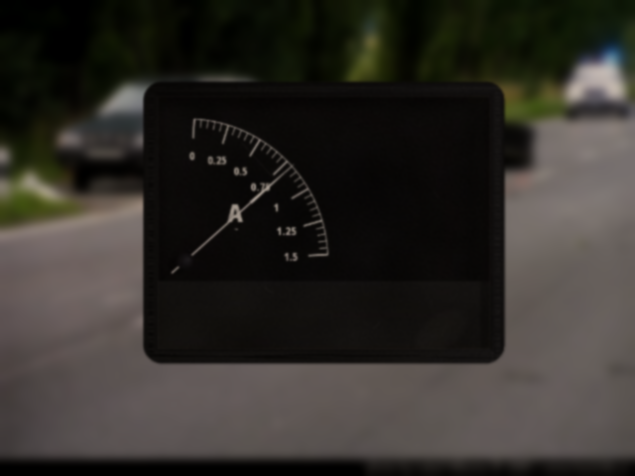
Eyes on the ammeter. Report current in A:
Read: 0.8 A
